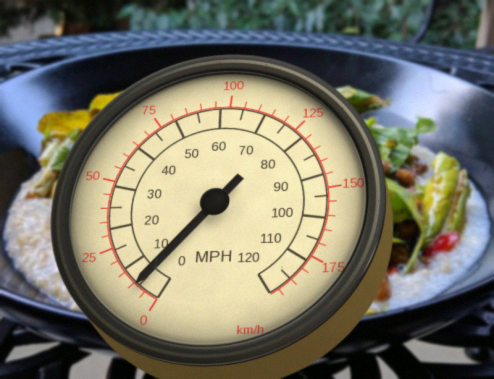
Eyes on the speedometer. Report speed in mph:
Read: 5 mph
